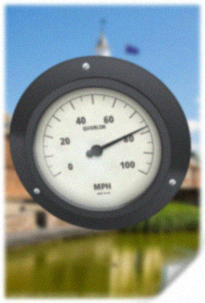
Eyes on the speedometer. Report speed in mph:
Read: 77.5 mph
